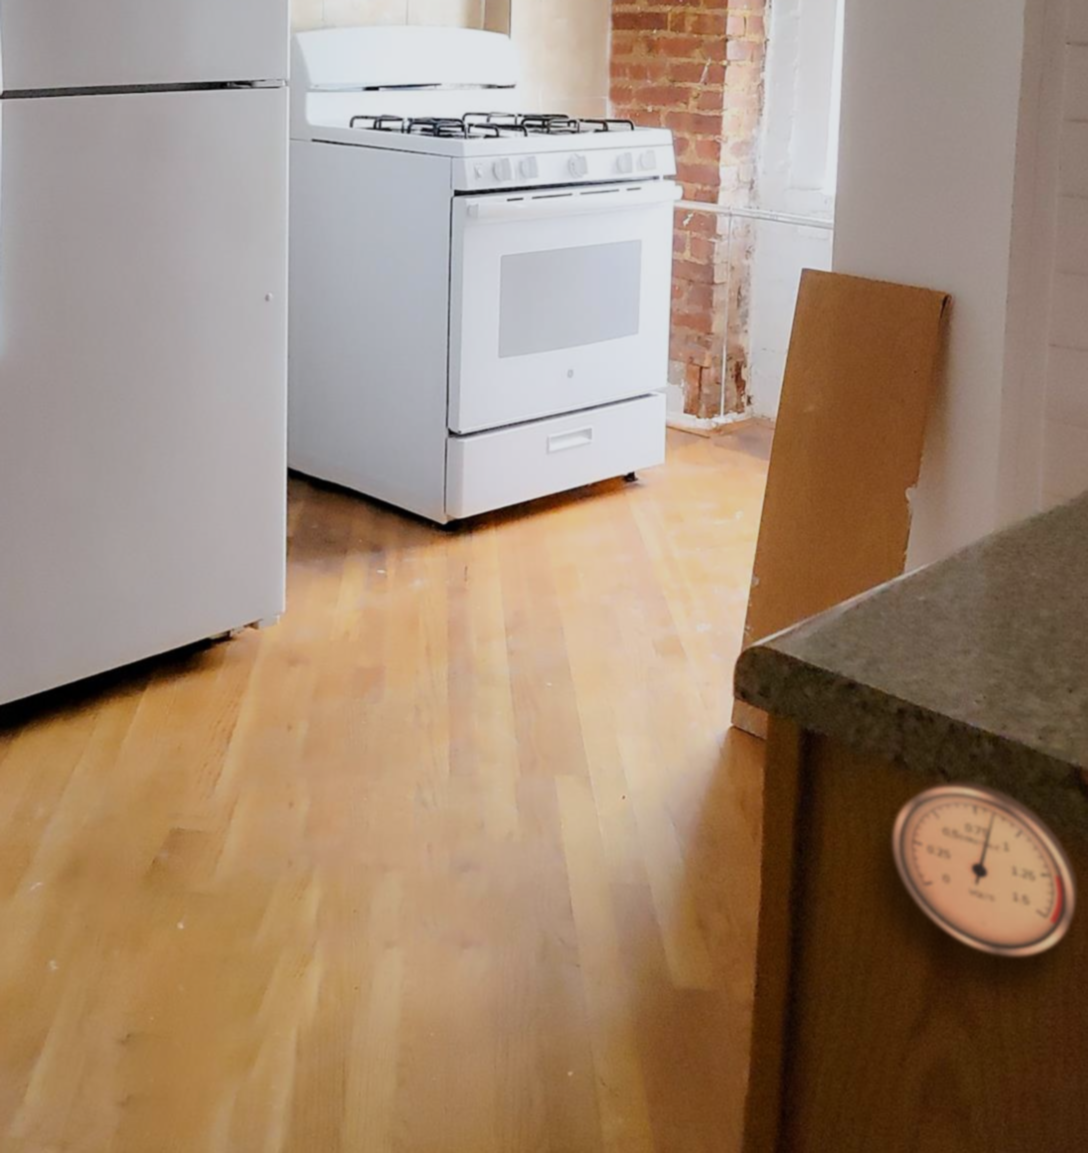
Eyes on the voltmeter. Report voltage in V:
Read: 0.85 V
